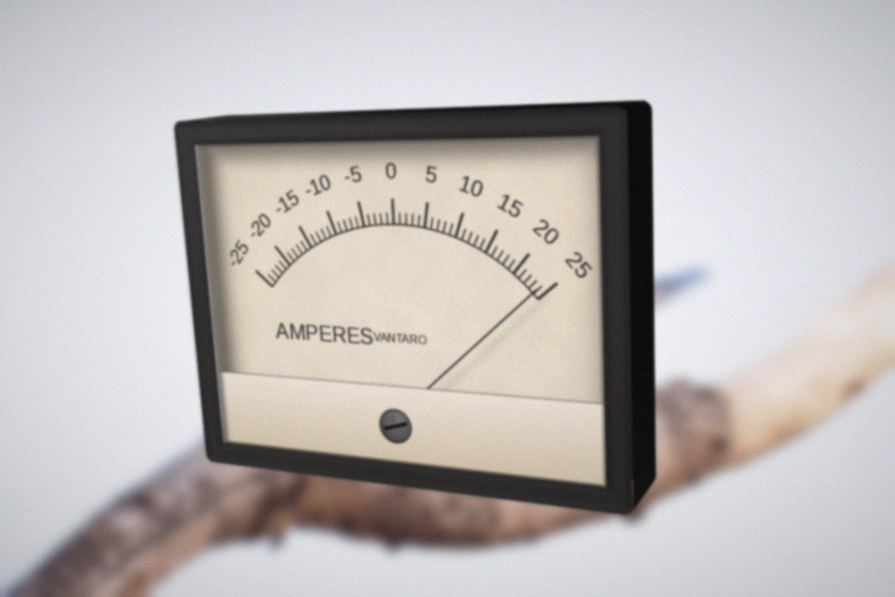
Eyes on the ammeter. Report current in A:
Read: 24 A
